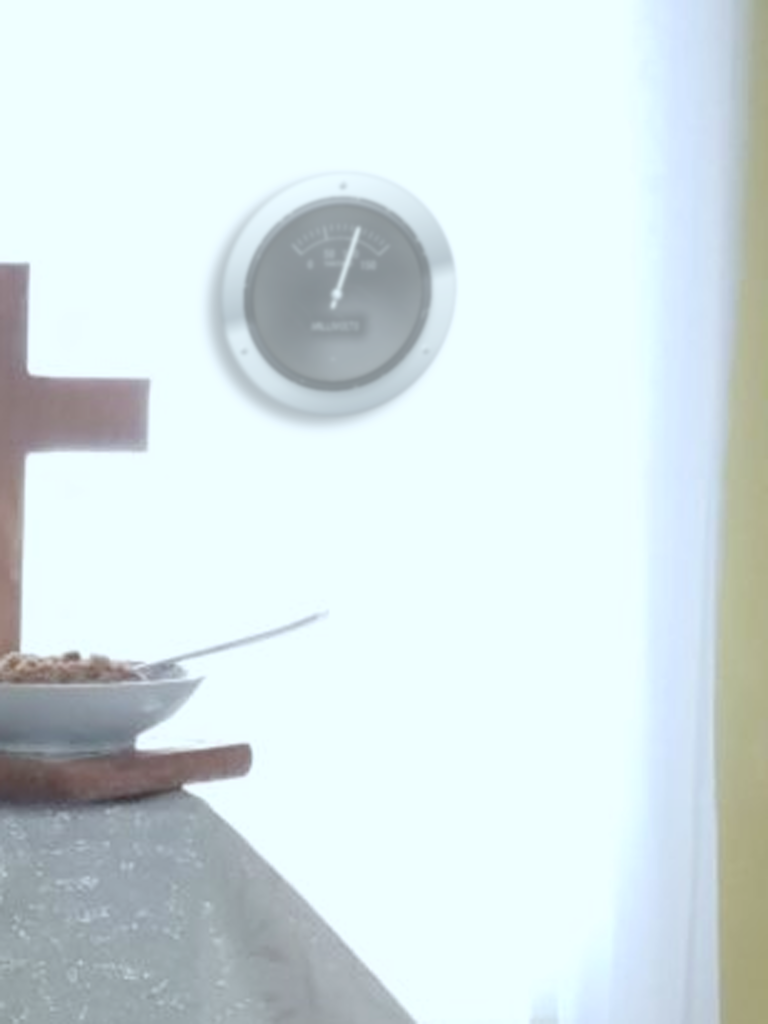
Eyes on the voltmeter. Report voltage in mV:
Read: 100 mV
